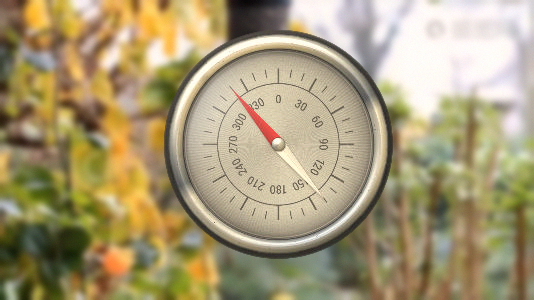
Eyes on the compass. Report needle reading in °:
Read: 320 °
